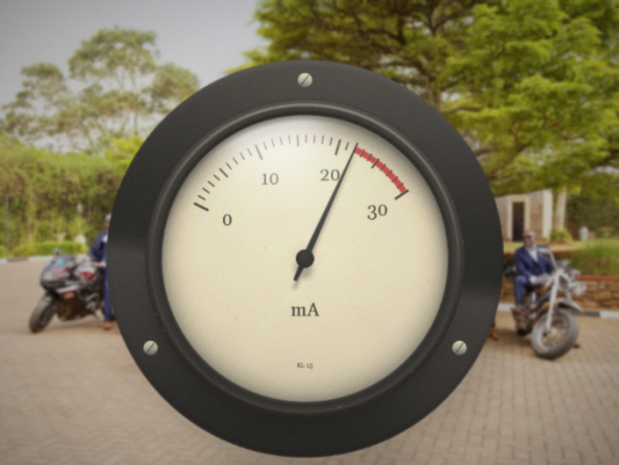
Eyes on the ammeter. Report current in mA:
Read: 22 mA
